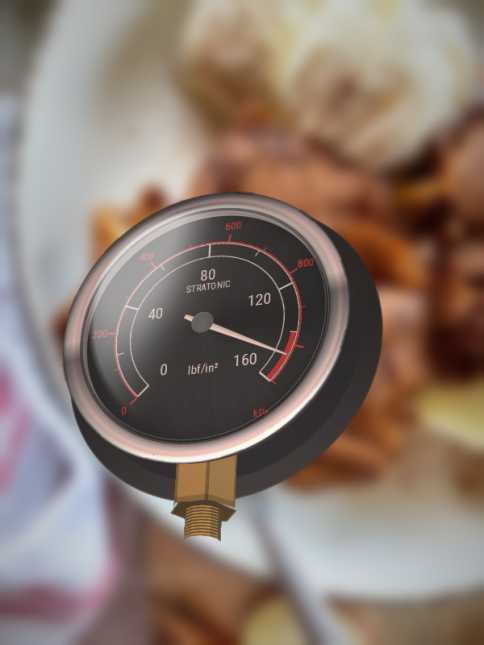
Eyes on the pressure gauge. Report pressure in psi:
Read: 150 psi
